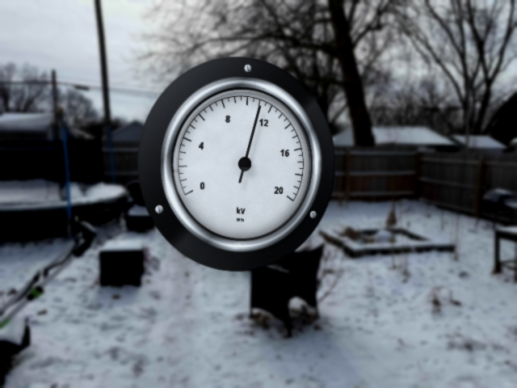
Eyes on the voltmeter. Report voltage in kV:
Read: 11 kV
